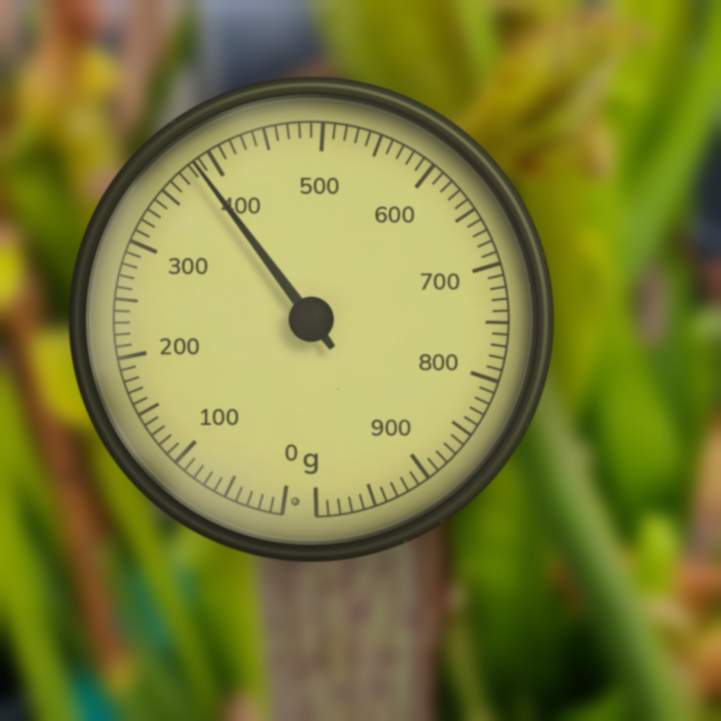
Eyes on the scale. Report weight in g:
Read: 385 g
